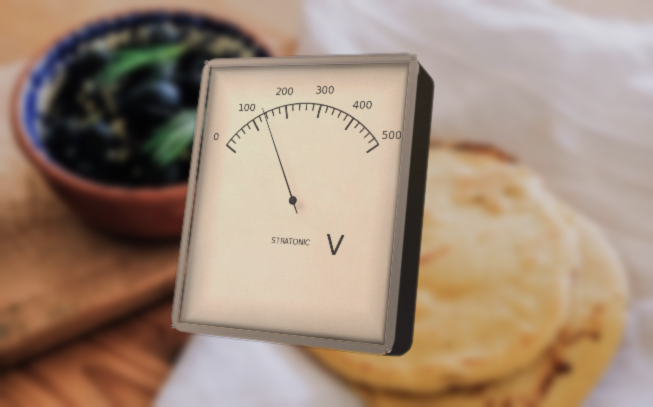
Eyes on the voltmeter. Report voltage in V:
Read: 140 V
